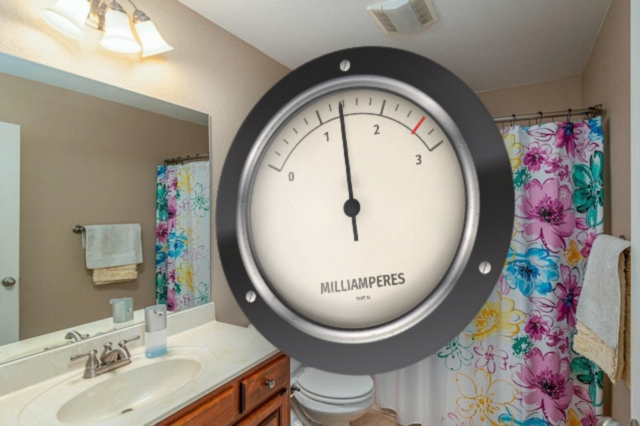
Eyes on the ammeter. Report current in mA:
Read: 1.4 mA
